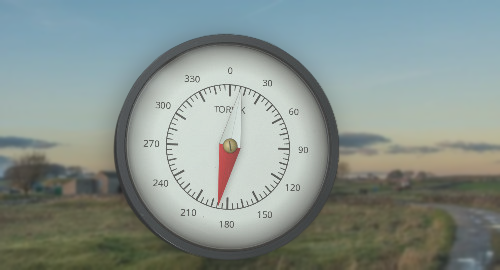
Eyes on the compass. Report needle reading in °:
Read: 190 °
